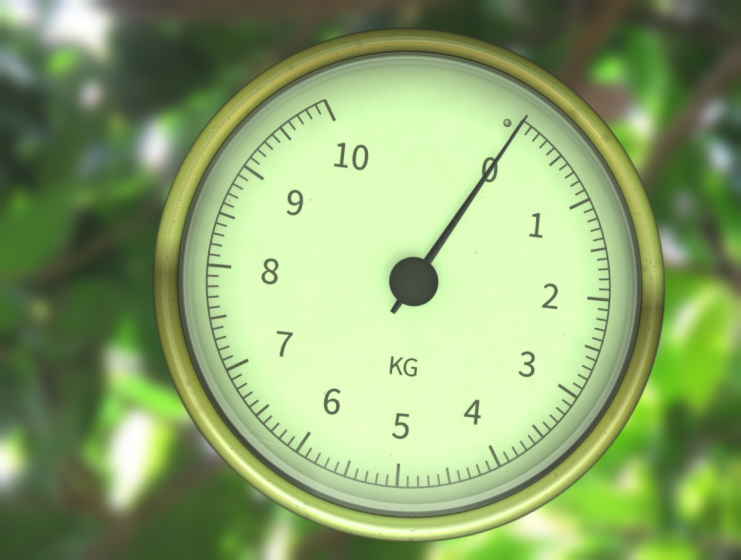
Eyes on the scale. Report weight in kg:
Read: 0 kg
